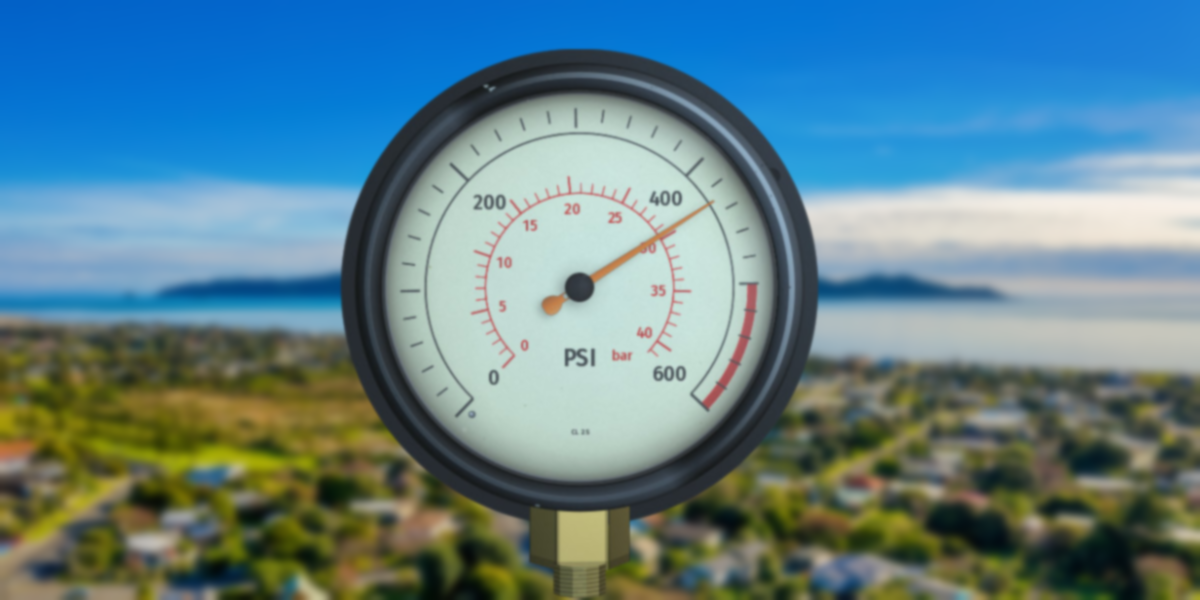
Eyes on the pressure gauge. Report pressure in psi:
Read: 430 psi
